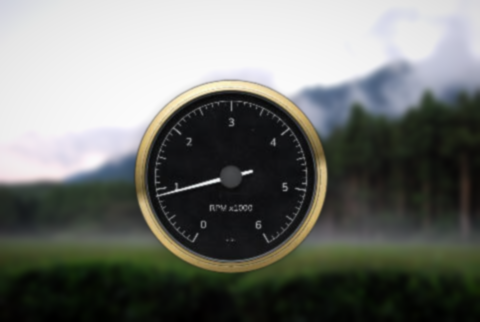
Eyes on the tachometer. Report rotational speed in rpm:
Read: 900 rpm
